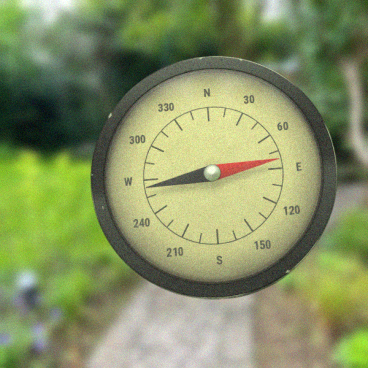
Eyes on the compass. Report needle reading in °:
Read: 82.5 °
